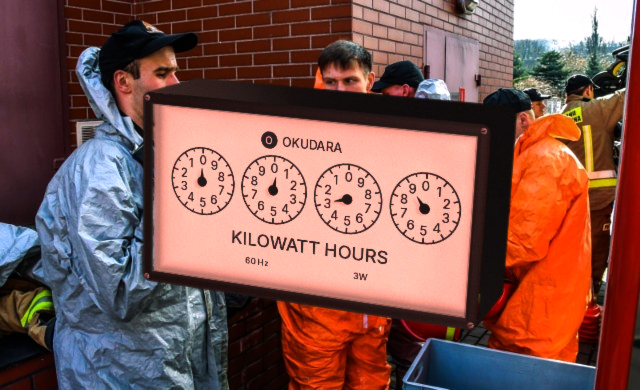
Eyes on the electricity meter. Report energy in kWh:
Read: 29 kWh
